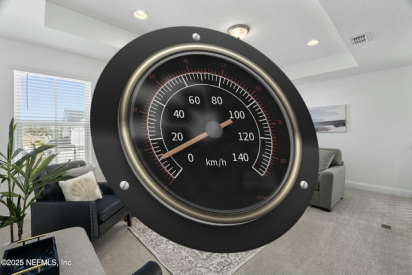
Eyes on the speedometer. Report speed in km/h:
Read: 10 km/h
